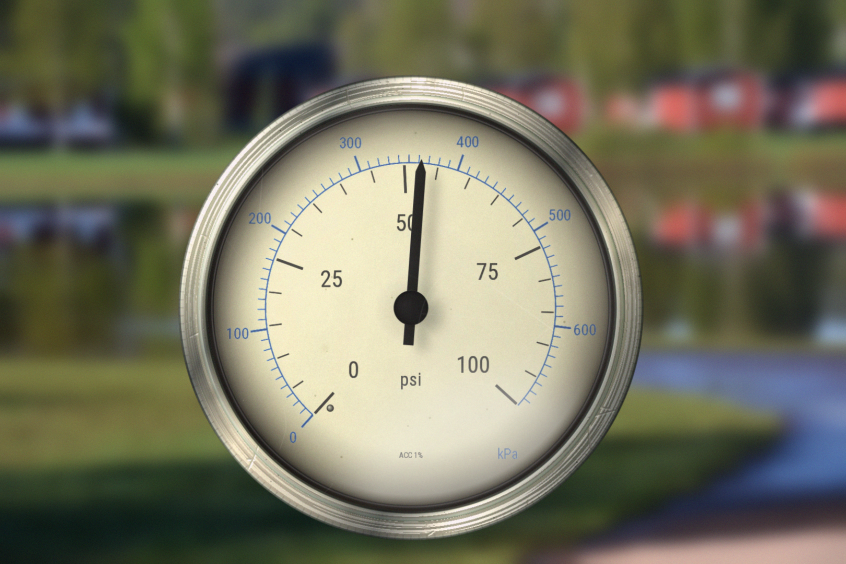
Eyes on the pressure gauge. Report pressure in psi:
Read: 52.5 psi
